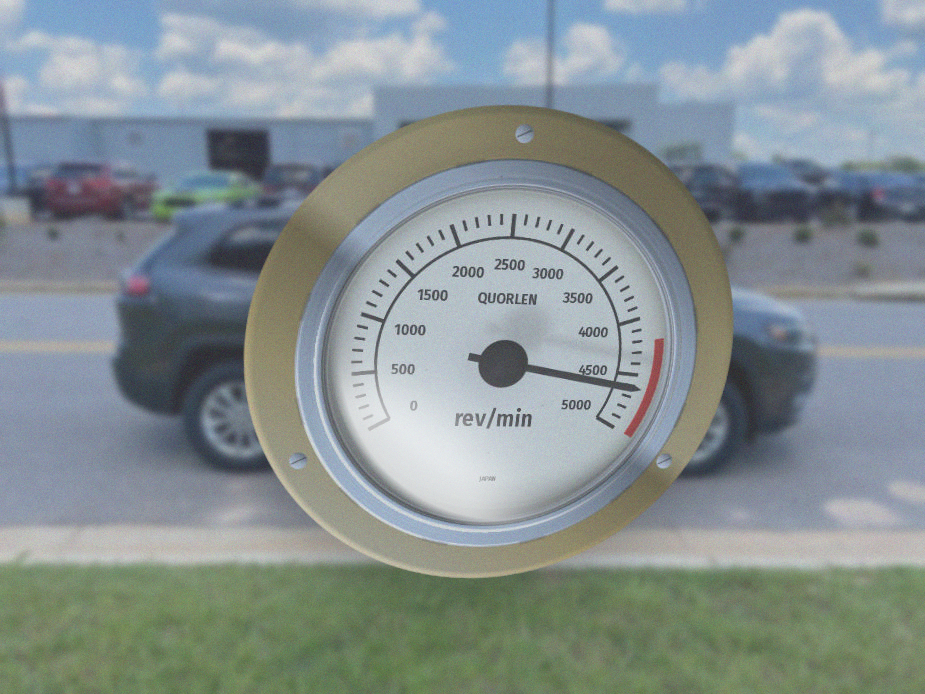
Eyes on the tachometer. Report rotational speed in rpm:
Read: 4600 rpm
